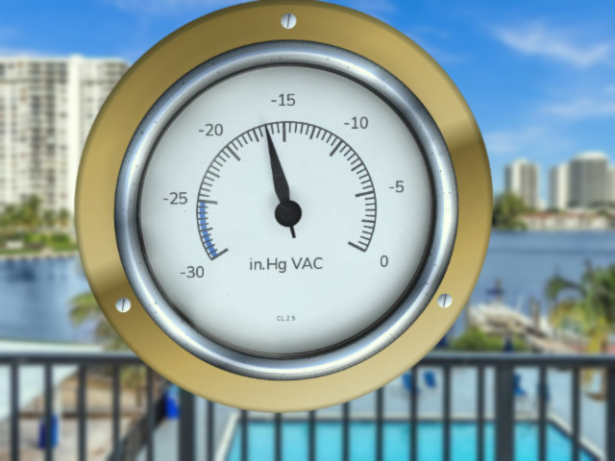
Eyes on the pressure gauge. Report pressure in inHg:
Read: -16.5 inHg
